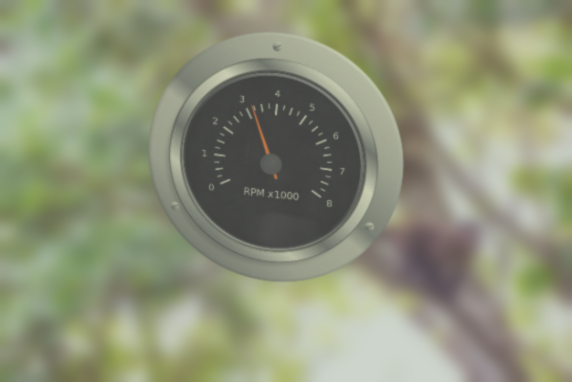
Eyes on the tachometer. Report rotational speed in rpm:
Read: 3250 rpm
